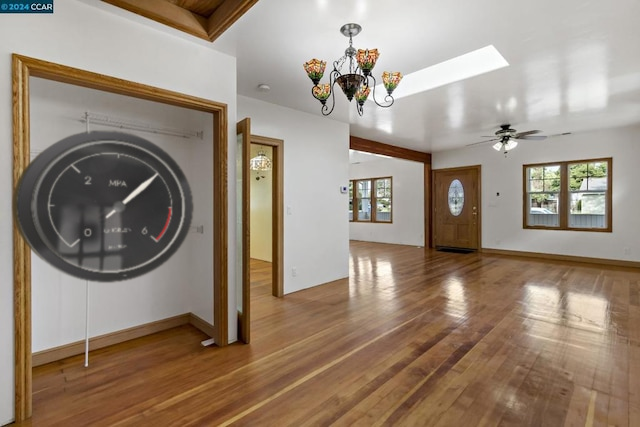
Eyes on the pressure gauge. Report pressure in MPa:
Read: 4 MPa
